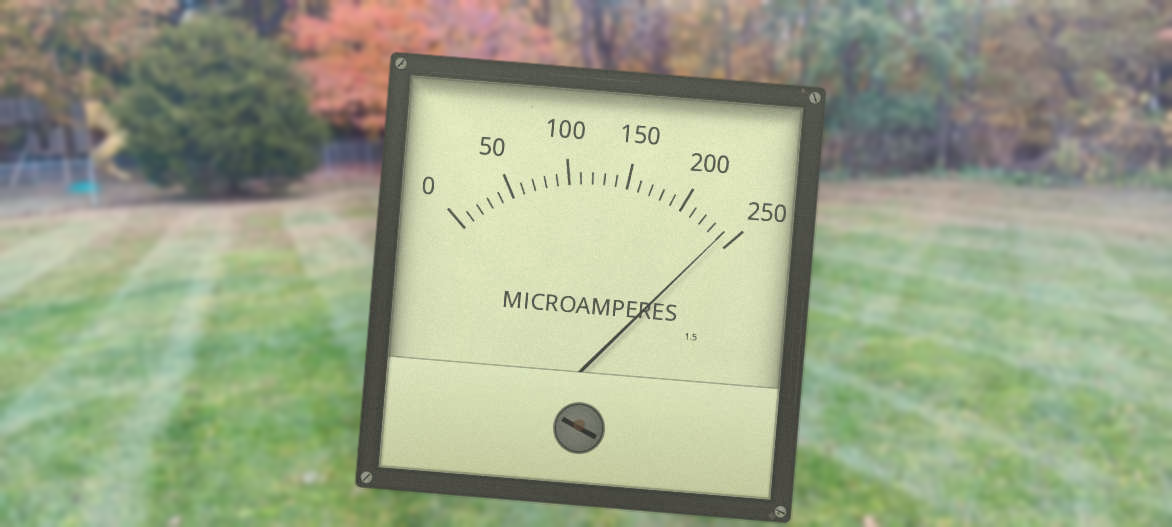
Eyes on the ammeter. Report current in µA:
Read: 240 µA
